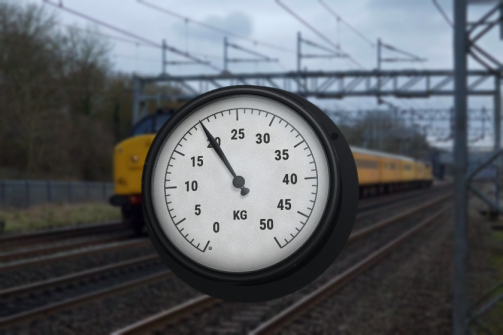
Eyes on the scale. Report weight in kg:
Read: 20 kg
